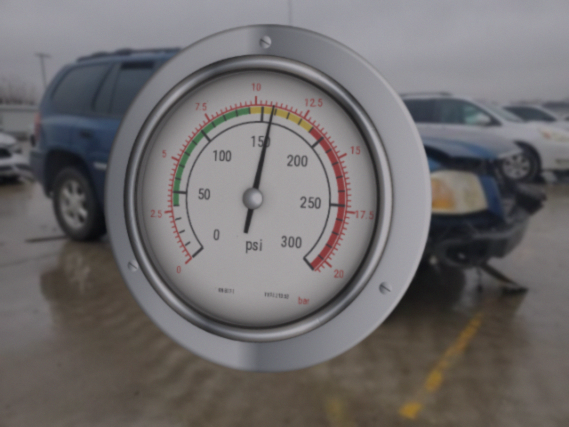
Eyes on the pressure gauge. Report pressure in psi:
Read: 160 psi
